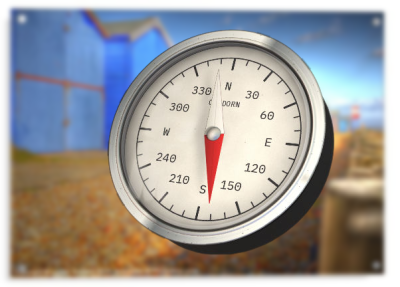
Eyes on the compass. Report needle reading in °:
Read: 170 °
